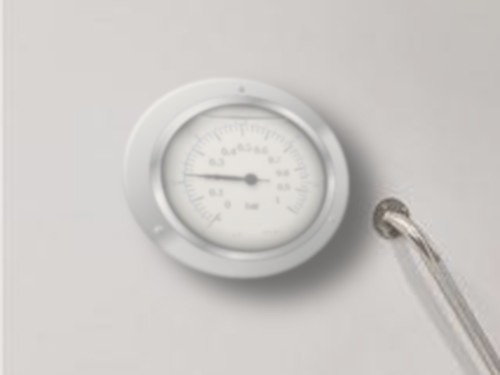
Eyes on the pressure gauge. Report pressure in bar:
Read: 0.2 bar
